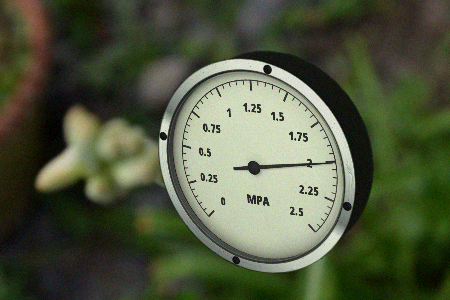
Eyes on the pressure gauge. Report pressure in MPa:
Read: 2 MPa
